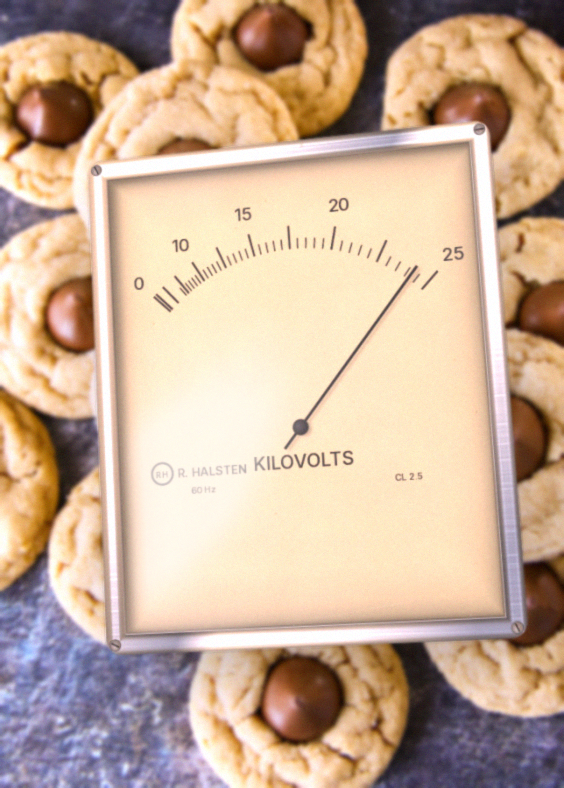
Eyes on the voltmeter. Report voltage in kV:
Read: 24.25 kV
